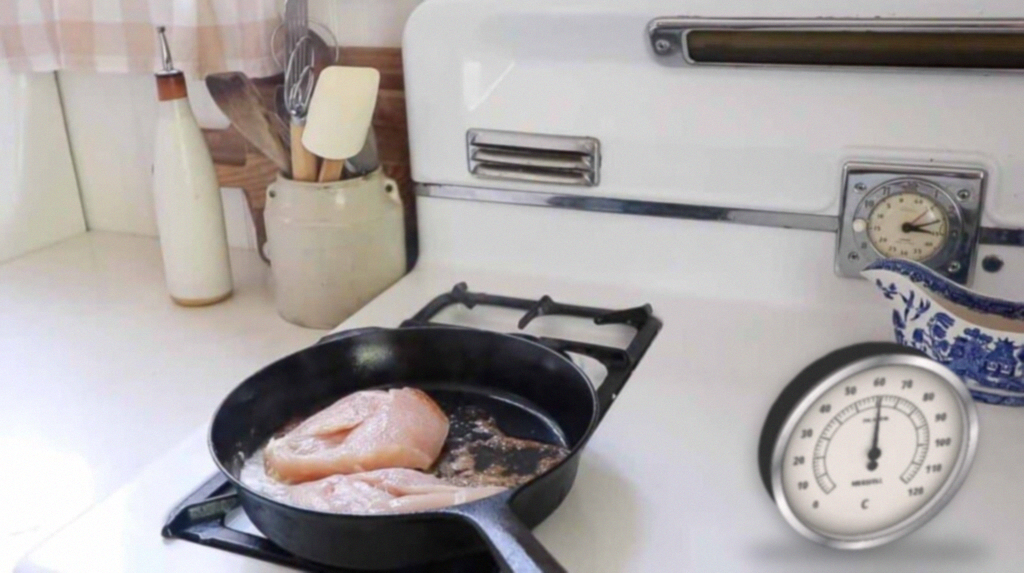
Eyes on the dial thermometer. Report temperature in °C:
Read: 60 °C
